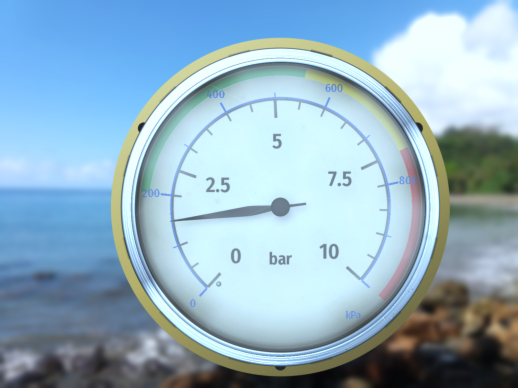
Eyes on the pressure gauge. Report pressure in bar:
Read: 1.5 bar
